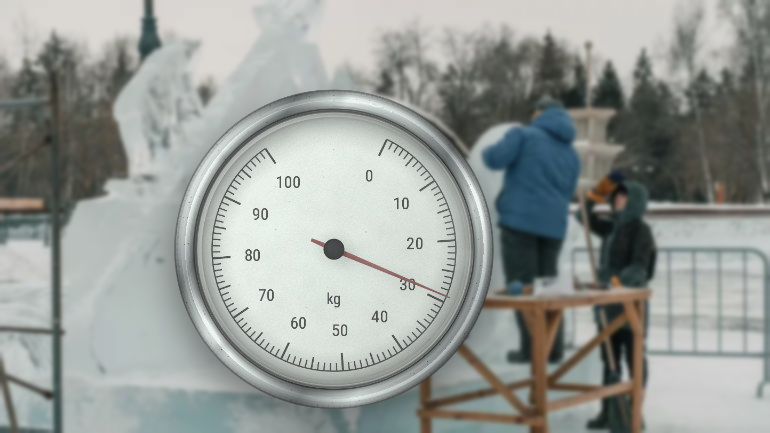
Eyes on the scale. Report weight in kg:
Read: 29 kg
